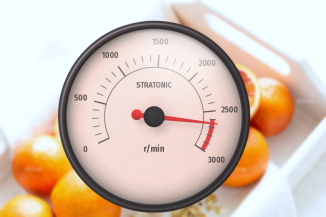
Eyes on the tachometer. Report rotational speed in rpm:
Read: 2650 rpm
